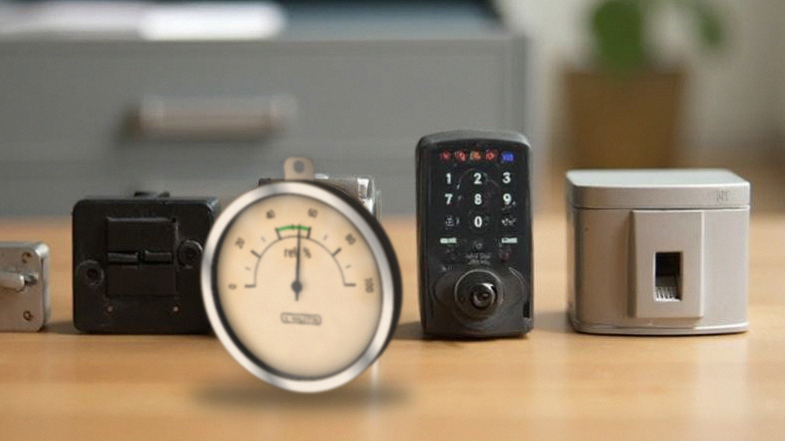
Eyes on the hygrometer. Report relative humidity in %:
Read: 55 %
